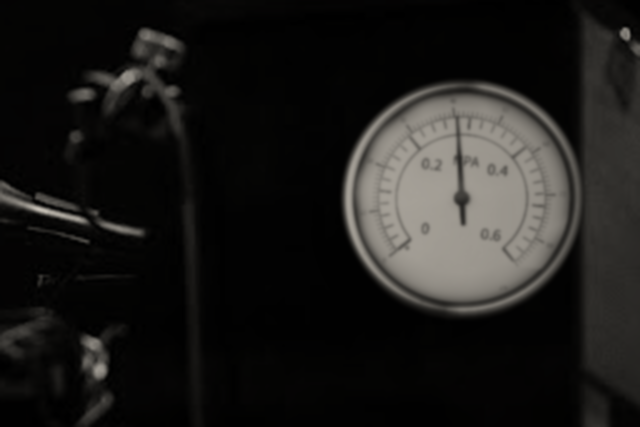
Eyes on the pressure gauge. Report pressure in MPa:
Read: 0.28 MPa
